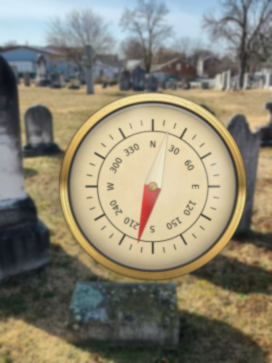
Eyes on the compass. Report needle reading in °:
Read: 195 °
